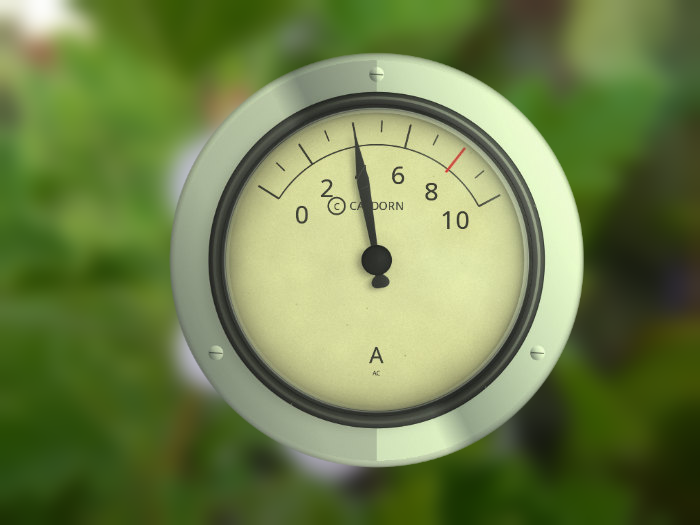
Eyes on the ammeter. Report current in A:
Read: 4 A
